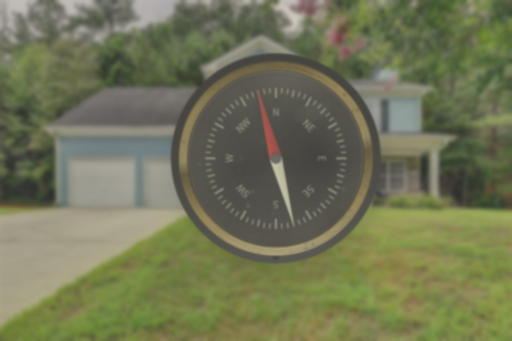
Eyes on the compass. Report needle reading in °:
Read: 345 °
